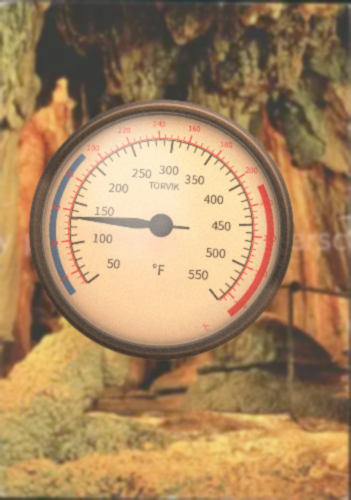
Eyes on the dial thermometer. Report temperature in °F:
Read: 130 °F
